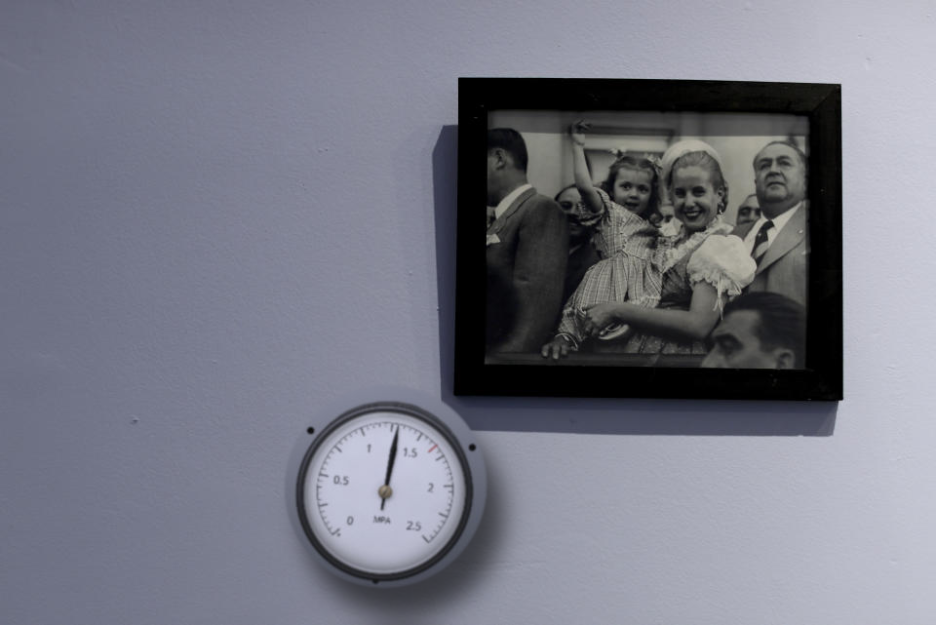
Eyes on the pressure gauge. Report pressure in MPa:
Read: 1.3 MPa
